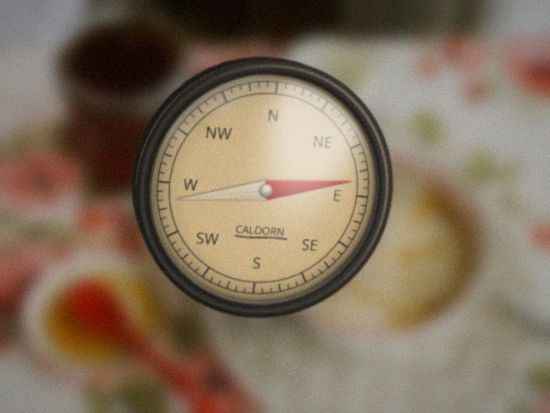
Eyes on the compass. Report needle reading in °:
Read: 80 °
